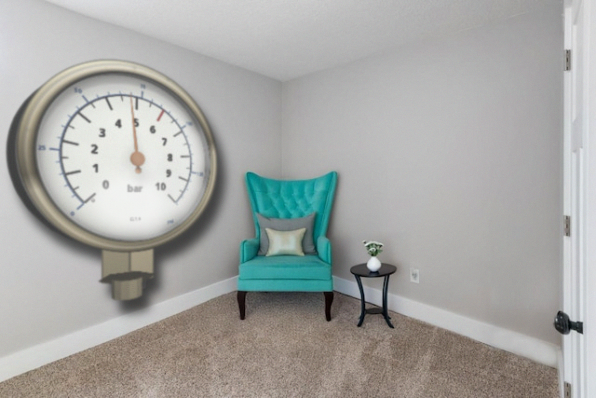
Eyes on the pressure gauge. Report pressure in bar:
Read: 4.75 bar
